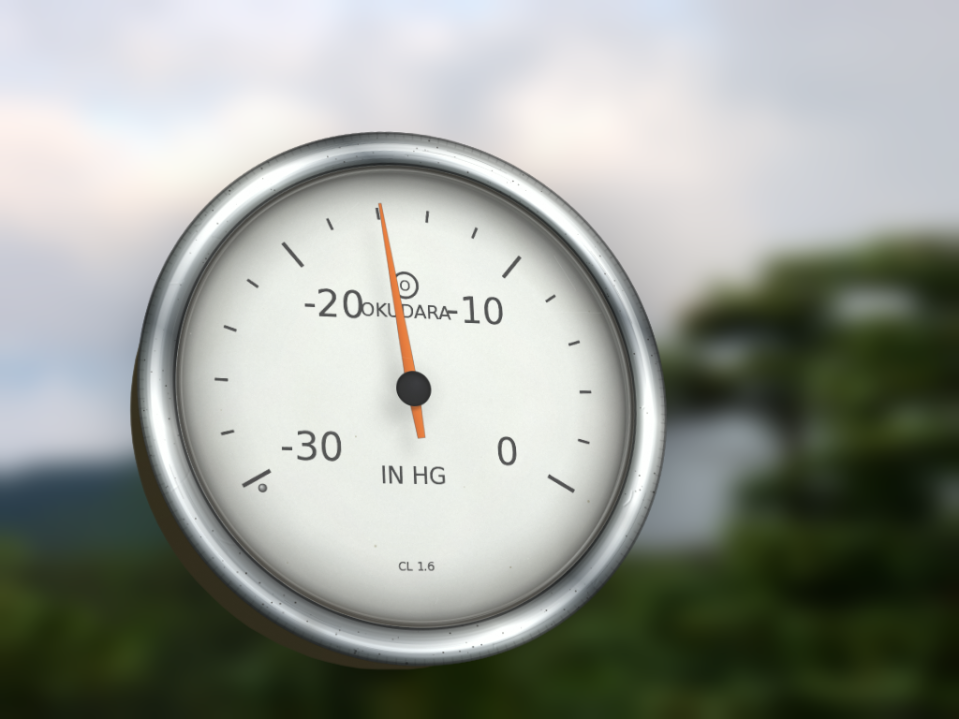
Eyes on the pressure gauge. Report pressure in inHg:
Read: -16 inHg
